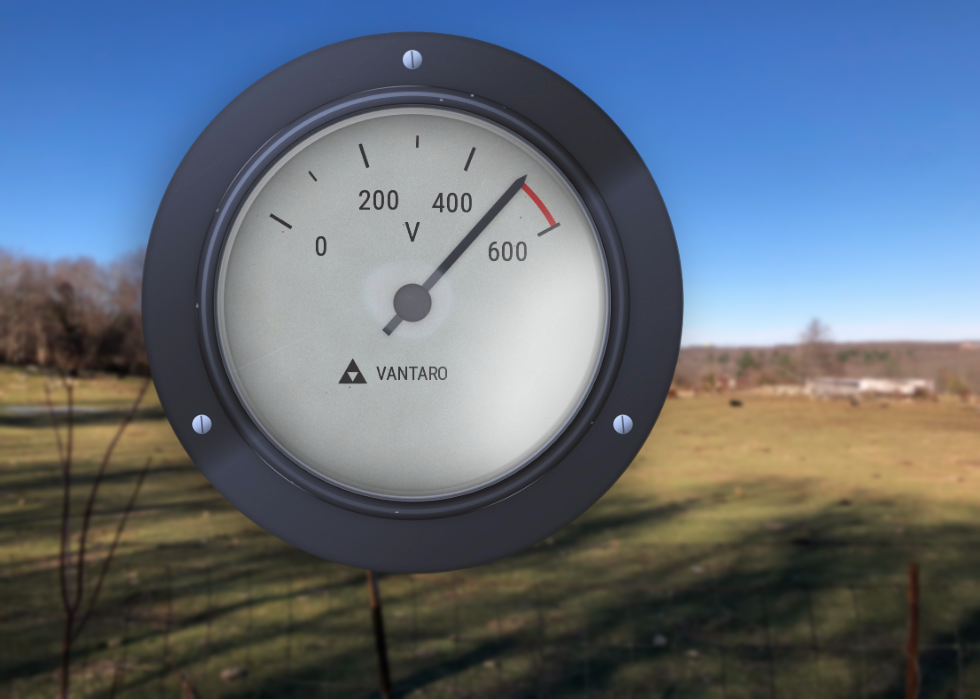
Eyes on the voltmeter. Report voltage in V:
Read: 500 V
